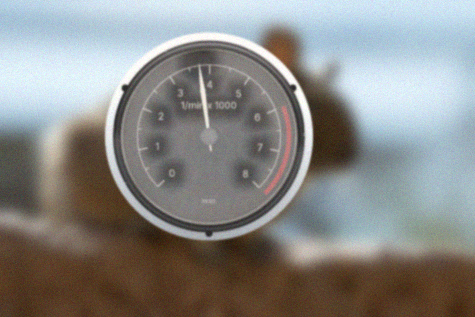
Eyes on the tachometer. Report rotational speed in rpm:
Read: 3750 rpm
